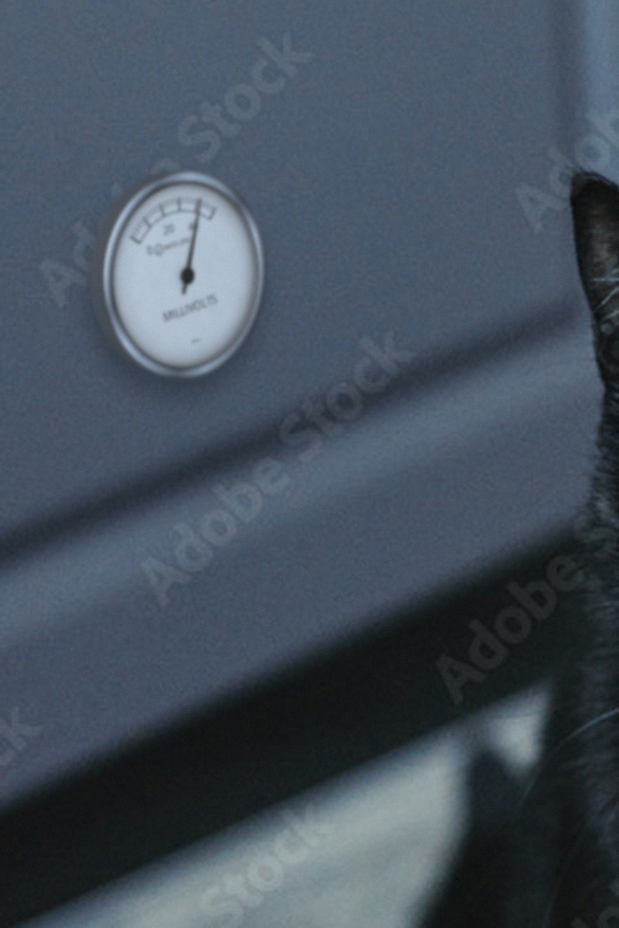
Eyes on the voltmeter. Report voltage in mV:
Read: 40 mV
